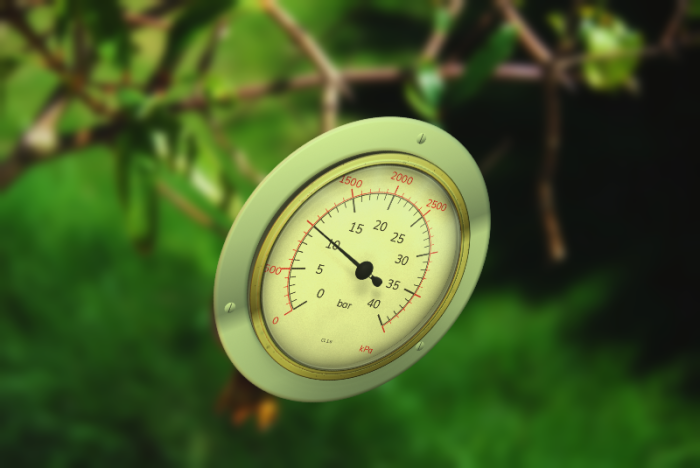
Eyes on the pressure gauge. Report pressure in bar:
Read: 10 bar
